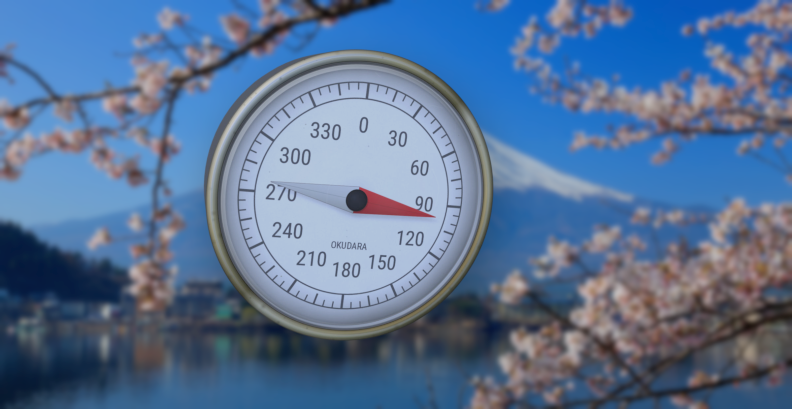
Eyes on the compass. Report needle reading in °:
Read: 97.5 °
